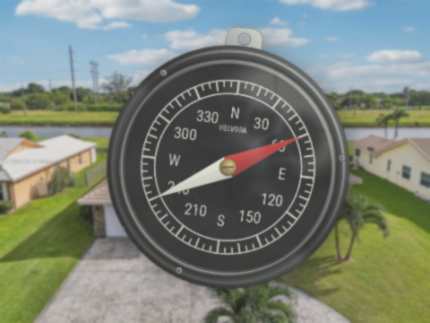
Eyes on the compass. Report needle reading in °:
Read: 60 °
